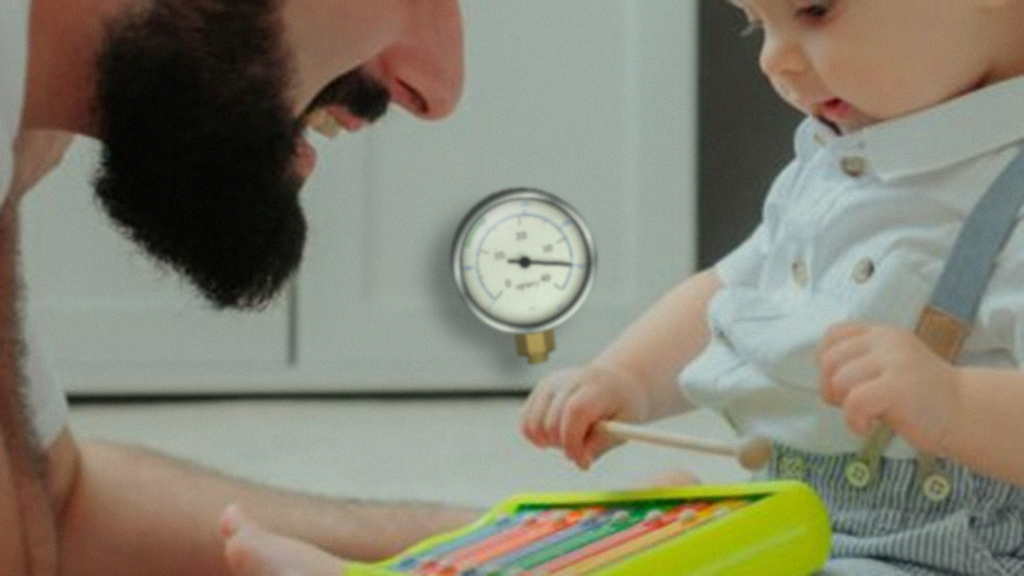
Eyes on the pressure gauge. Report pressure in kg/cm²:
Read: 35 kg/cm²
